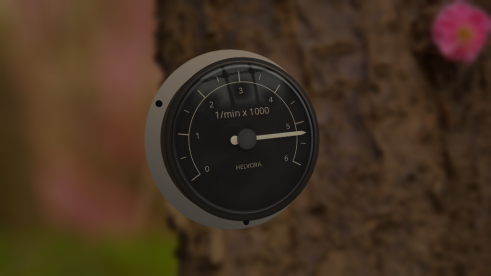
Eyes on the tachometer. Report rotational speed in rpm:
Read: 5250 rpm
